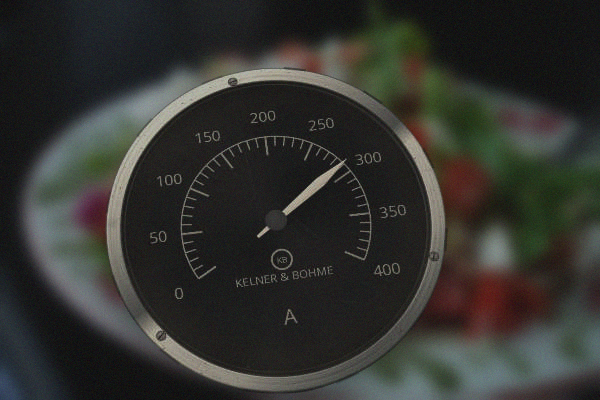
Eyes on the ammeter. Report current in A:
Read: 290 A
